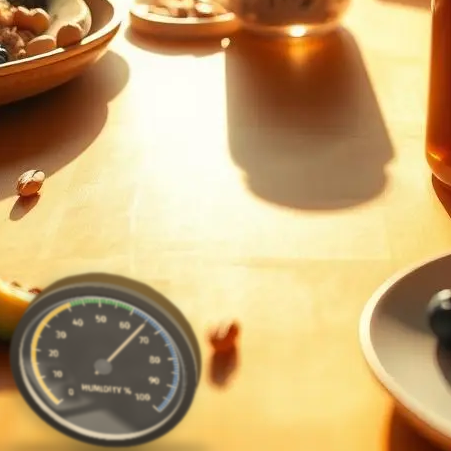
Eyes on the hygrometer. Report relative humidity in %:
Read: 65 %
